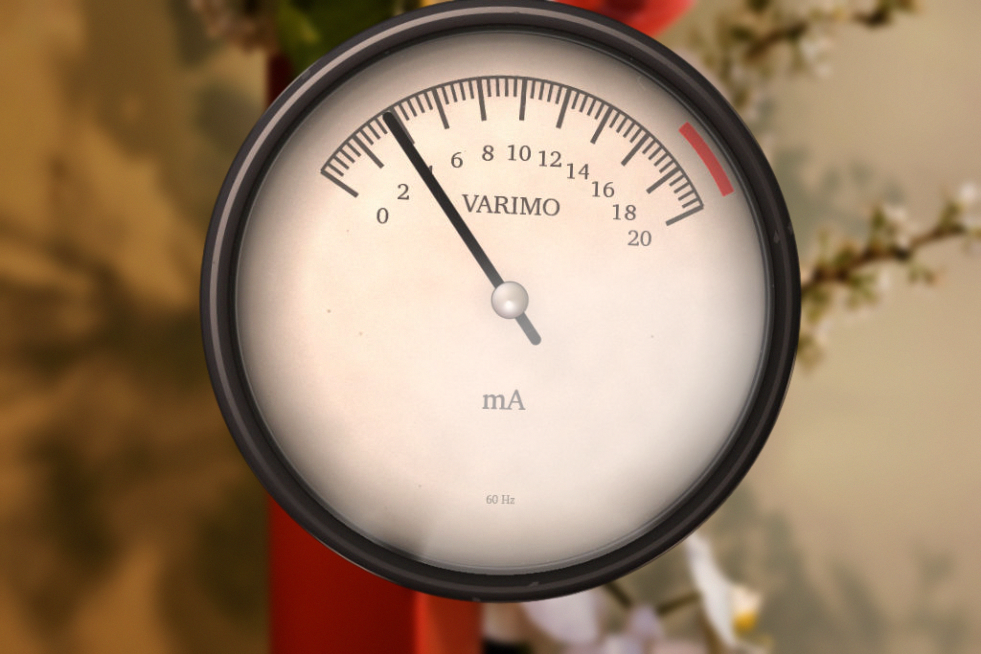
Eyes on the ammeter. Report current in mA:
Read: 3.6 mA
